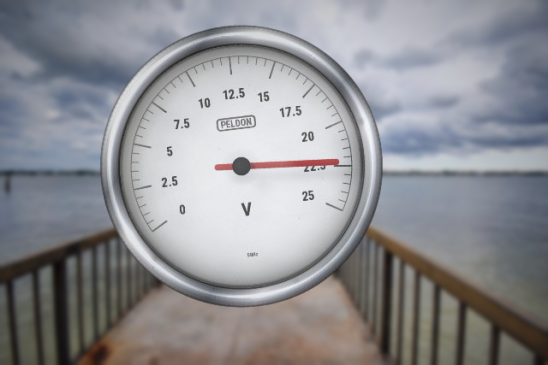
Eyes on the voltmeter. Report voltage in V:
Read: 22.25 V
